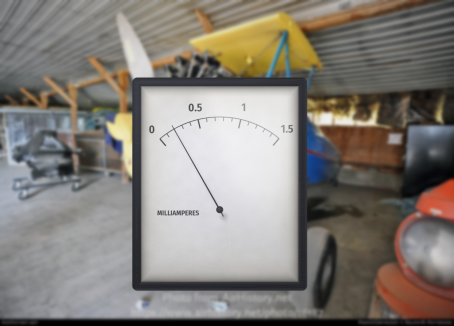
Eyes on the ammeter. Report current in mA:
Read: 0.2 mA
